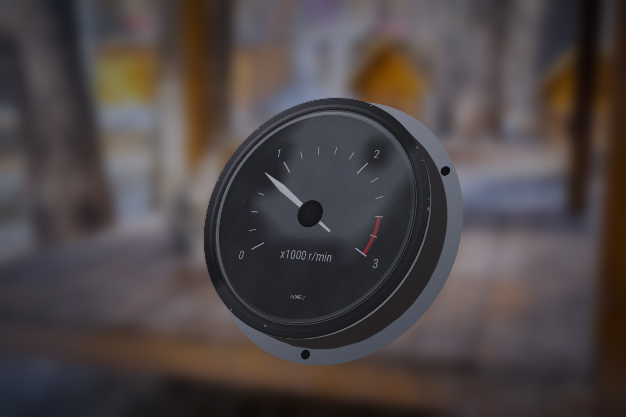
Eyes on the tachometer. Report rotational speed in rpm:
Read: 800 rpm
